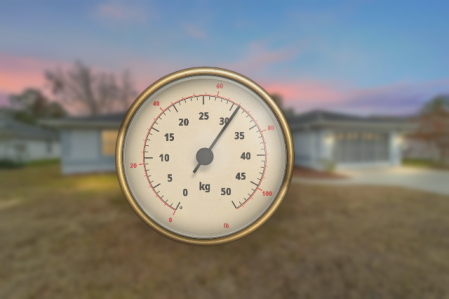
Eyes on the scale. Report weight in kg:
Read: 31 kg
